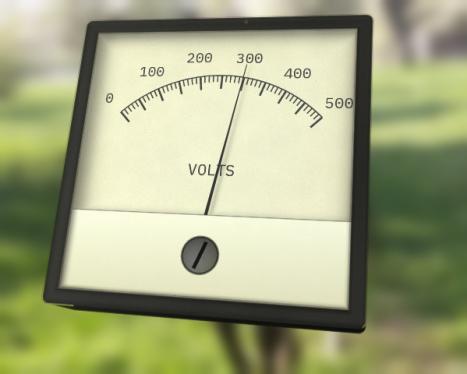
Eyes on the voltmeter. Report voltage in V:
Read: 300 V
